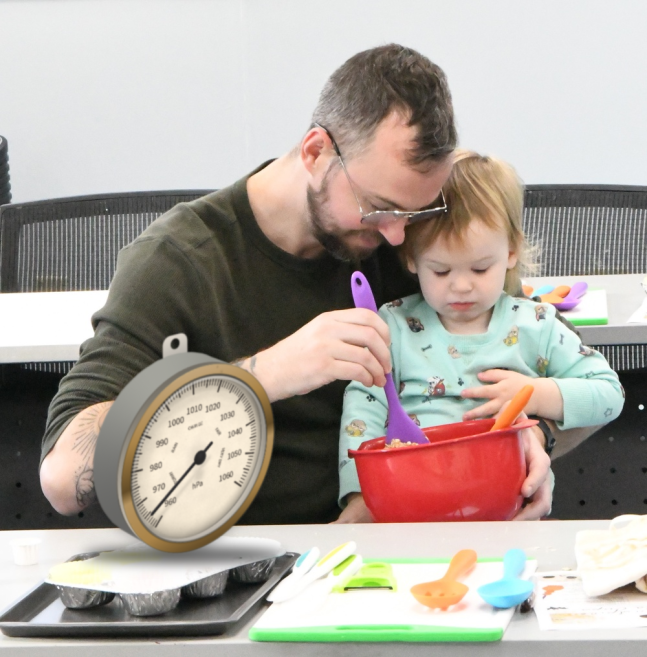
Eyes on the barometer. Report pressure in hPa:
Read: 965 hPa
